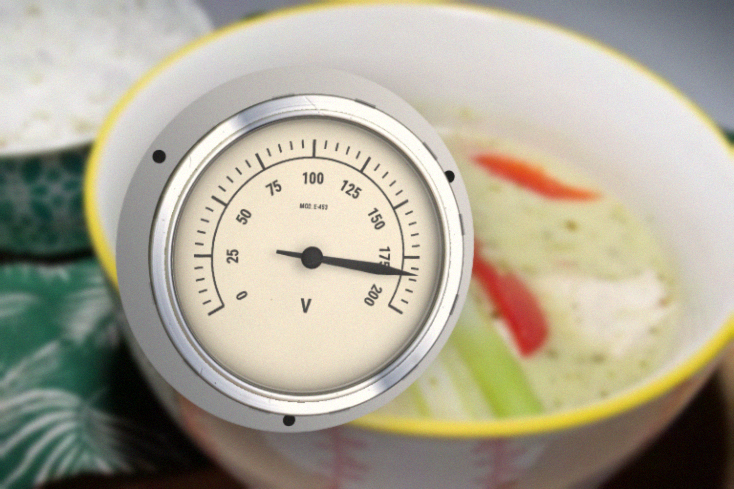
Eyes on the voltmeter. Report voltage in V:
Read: 182.5 V
